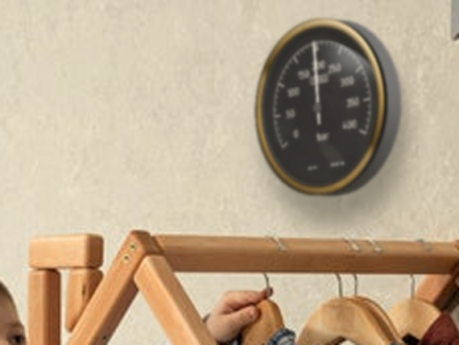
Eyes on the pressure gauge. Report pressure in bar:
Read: 200 bar
